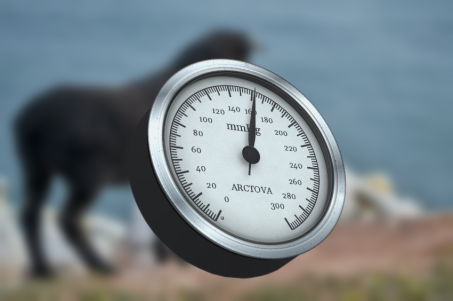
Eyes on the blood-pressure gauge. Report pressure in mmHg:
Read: 160 mmHg
